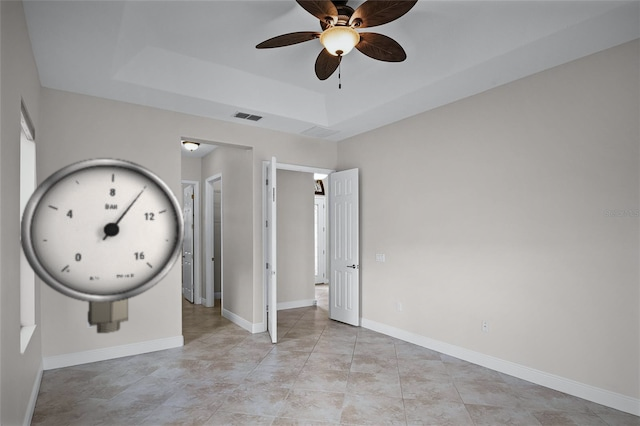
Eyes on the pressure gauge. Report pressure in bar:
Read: 10 bar
